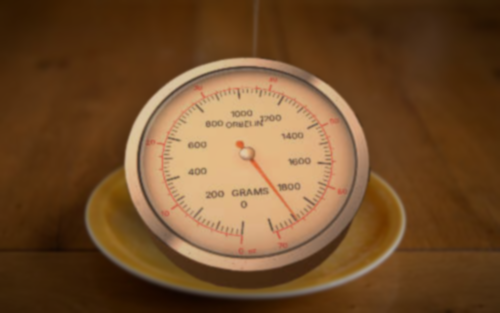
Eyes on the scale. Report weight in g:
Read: 1900 g
